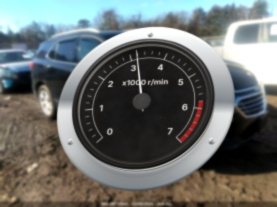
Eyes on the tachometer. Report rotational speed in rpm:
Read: 3200 rpm
